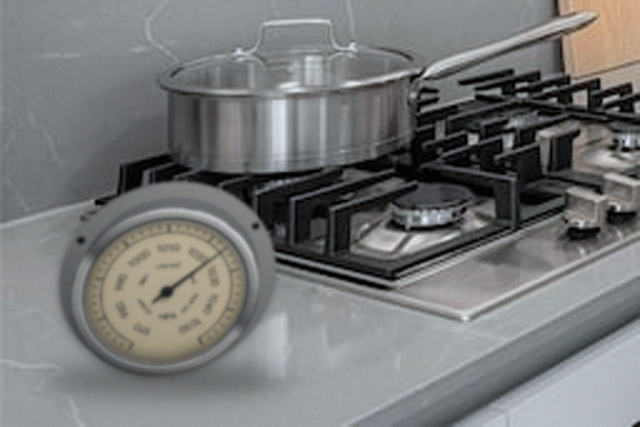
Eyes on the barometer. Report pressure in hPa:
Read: 1024 hPa
